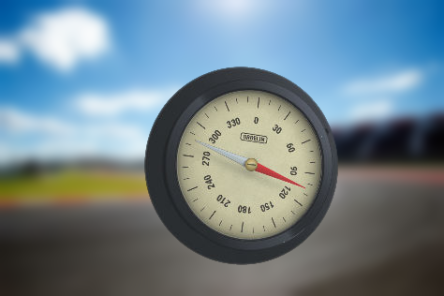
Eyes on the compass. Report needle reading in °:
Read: 105 °
